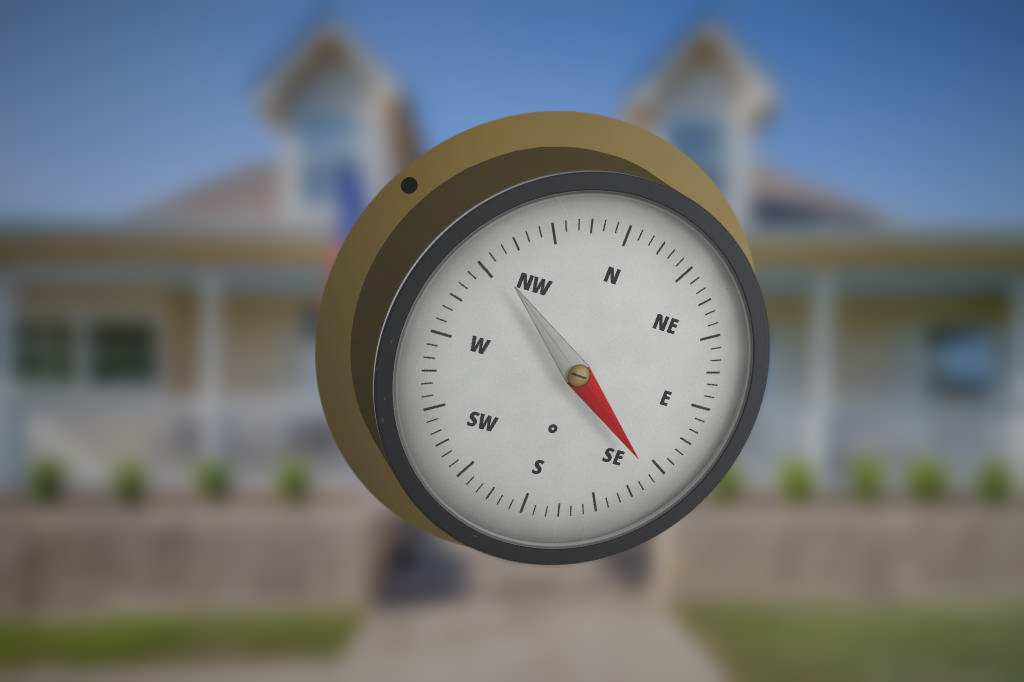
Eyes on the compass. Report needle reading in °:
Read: 125 °
